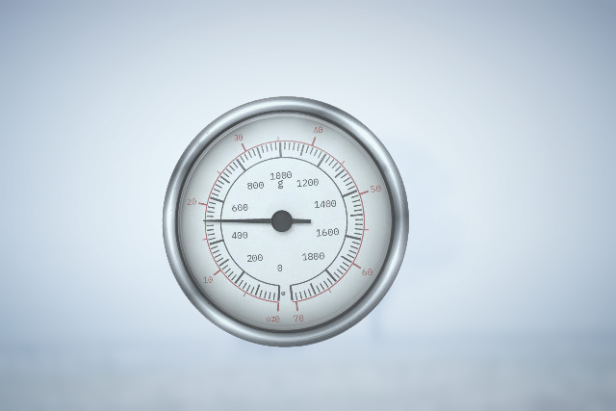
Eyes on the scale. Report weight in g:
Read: 500 g
